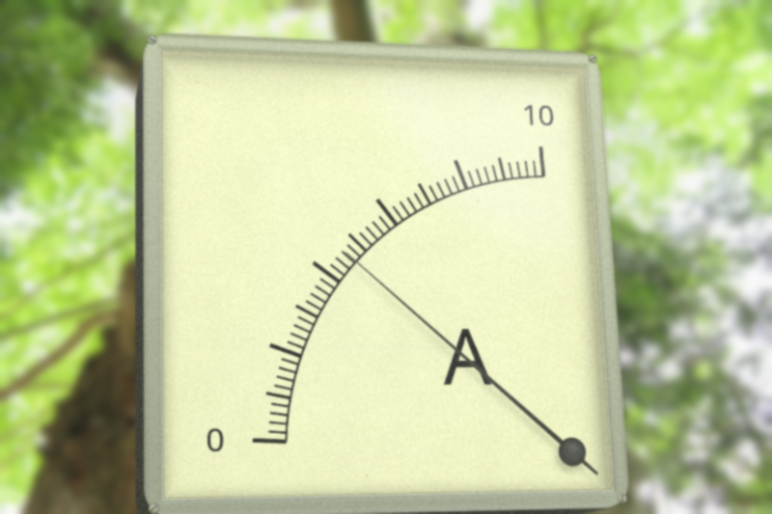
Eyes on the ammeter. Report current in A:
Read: 4.6 A
